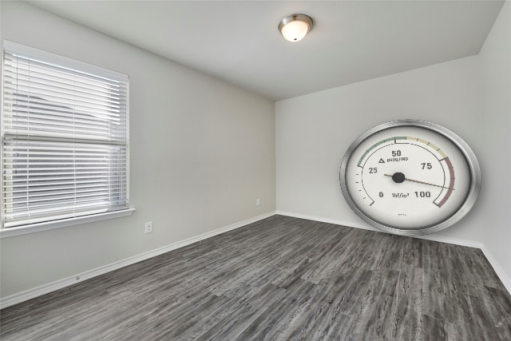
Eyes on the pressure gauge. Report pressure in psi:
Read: 90 psi
